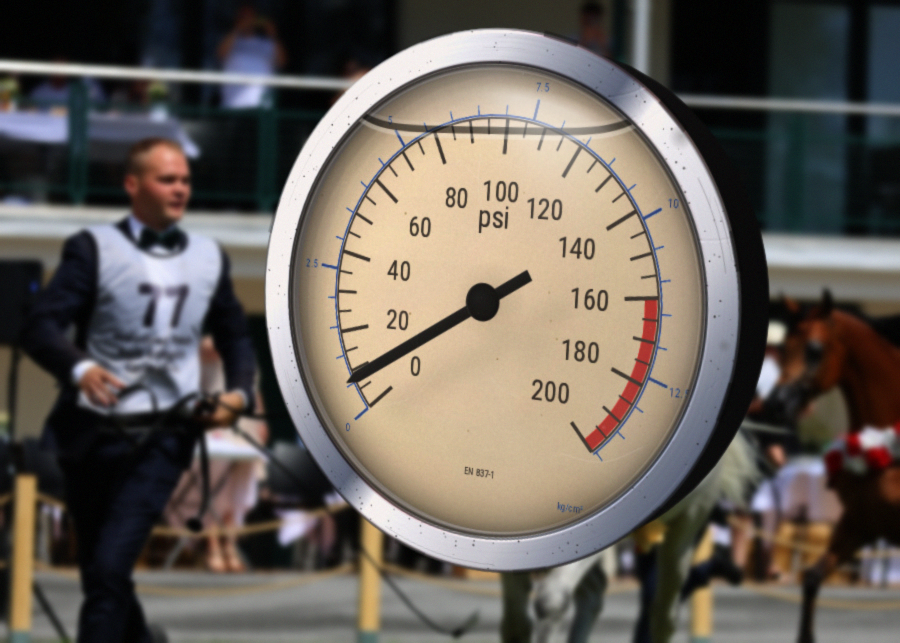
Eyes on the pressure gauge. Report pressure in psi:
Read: 7.5 psi
